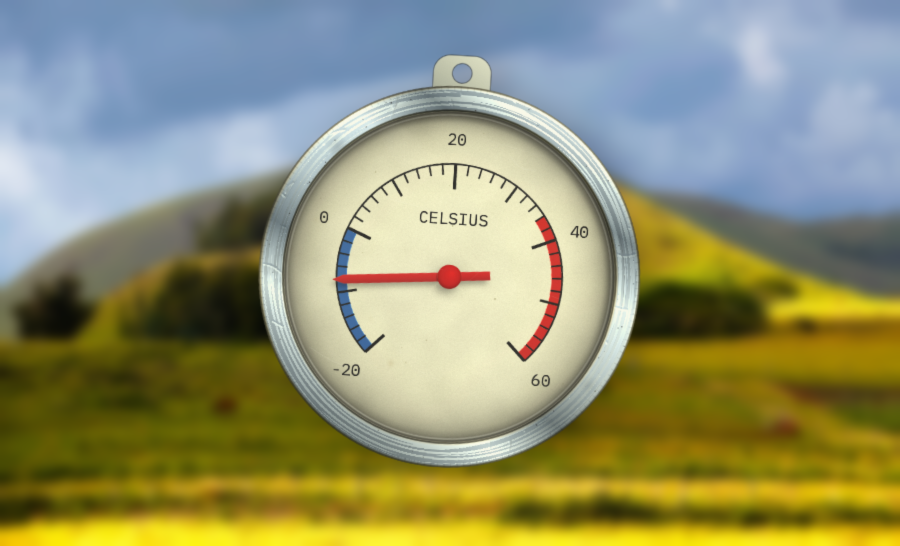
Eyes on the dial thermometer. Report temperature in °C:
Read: -8 °C
